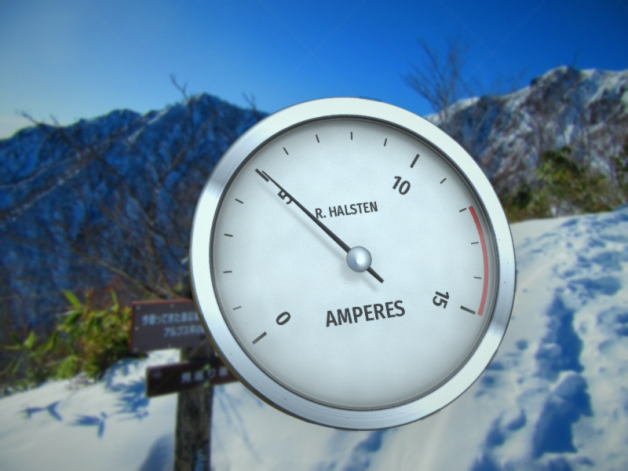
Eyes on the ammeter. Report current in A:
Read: 5 A
